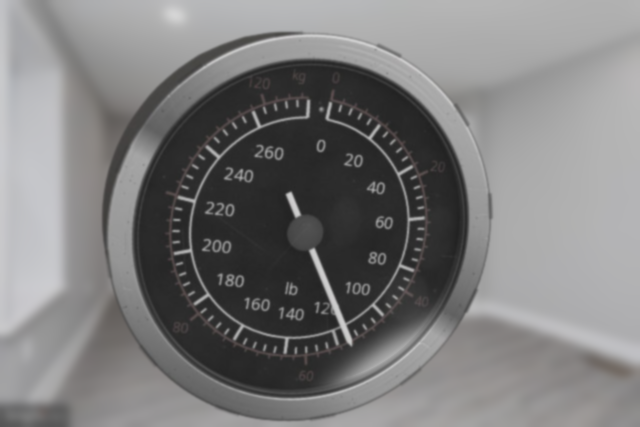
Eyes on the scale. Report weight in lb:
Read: 116 lb
